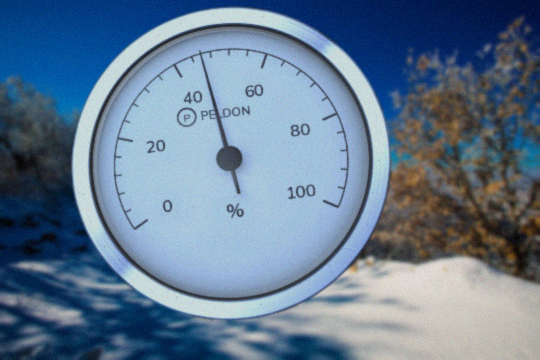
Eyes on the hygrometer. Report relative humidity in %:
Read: 46 %
